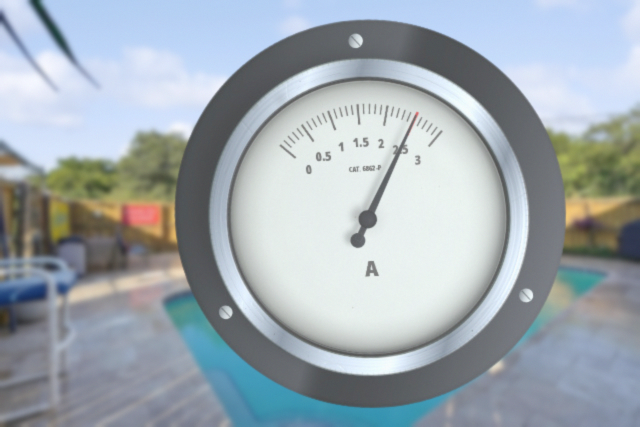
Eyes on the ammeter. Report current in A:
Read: 2.5 A
